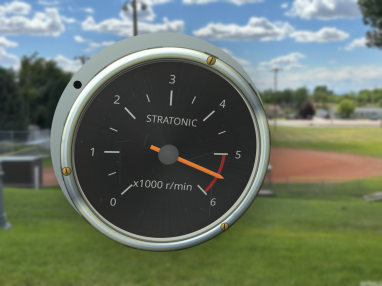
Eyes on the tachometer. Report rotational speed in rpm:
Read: 5500 rpm
